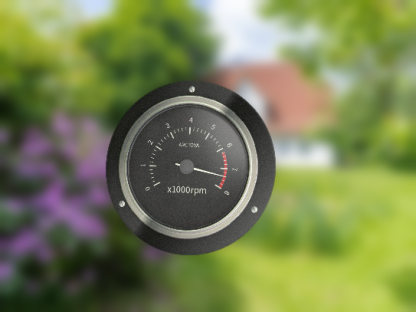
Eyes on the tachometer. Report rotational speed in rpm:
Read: 7400 rpm
